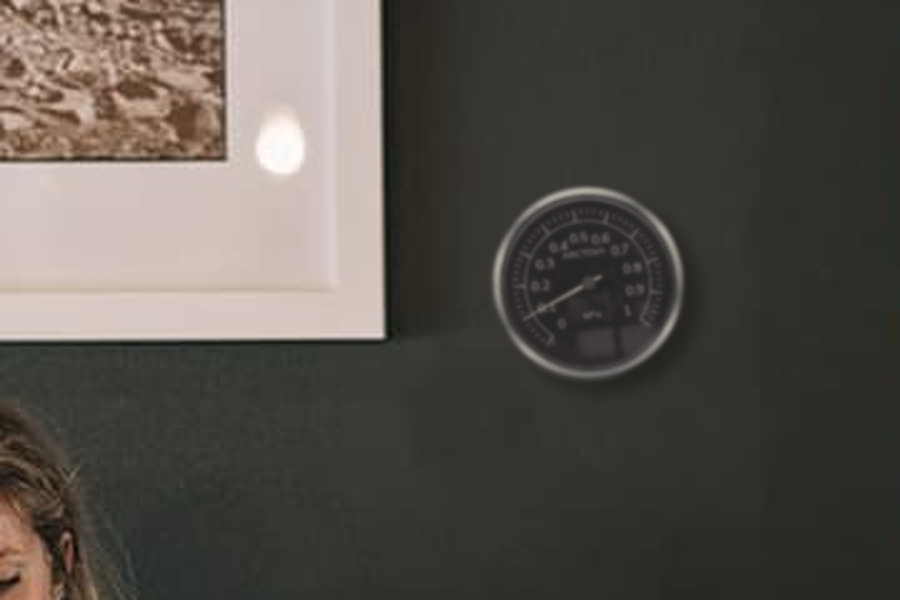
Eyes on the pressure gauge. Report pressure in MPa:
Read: 0.1 MPa
